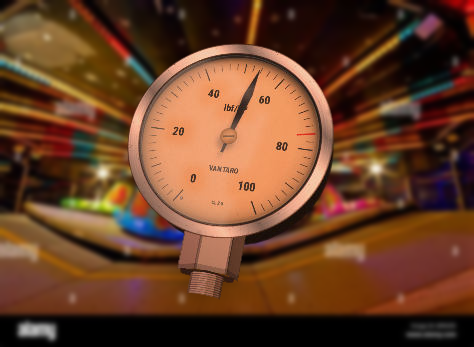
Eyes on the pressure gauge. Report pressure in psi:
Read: 54 psi
